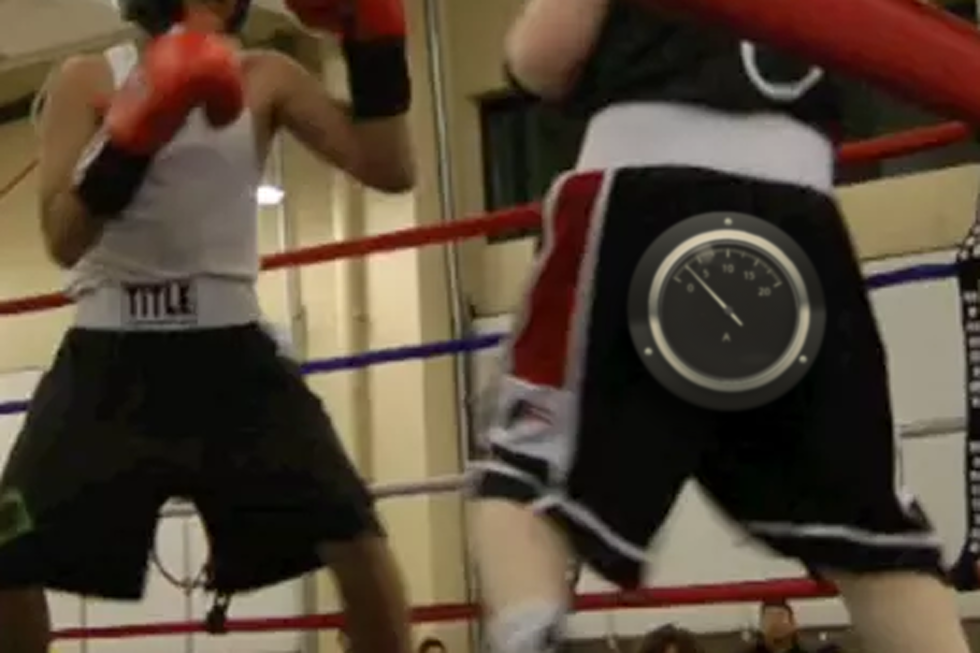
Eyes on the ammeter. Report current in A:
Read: 2.5 A
